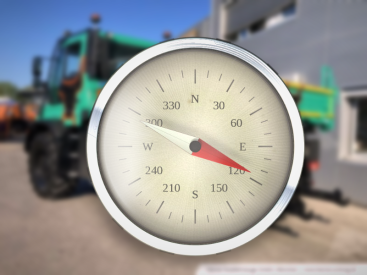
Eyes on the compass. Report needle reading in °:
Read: 115 °
